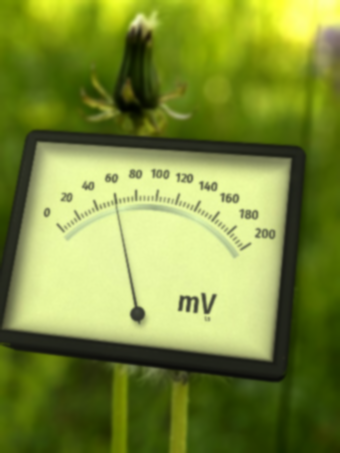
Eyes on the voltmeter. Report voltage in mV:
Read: 60 mV
